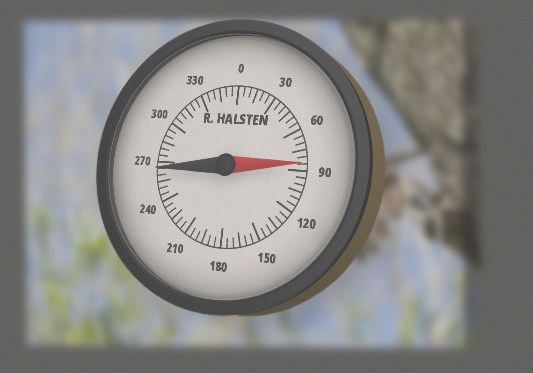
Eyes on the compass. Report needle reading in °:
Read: 85 °
